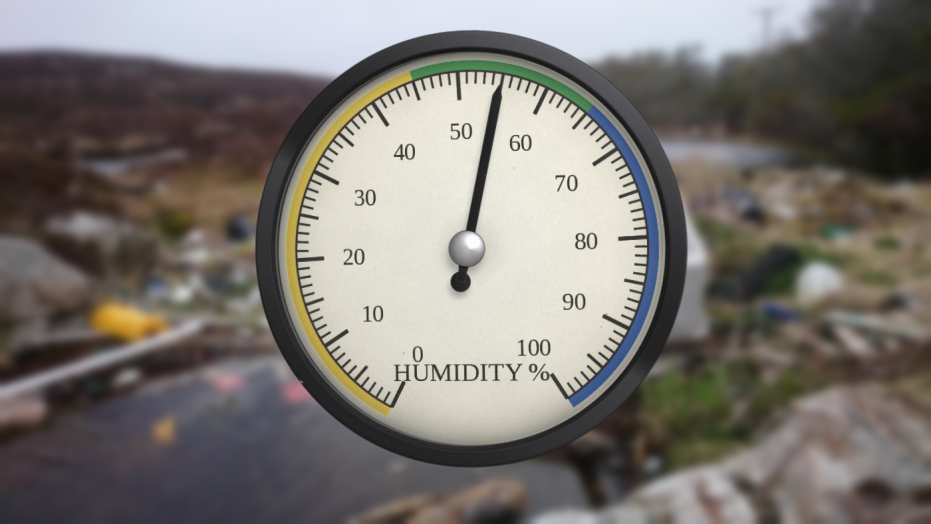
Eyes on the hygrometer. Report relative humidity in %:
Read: 55 %
